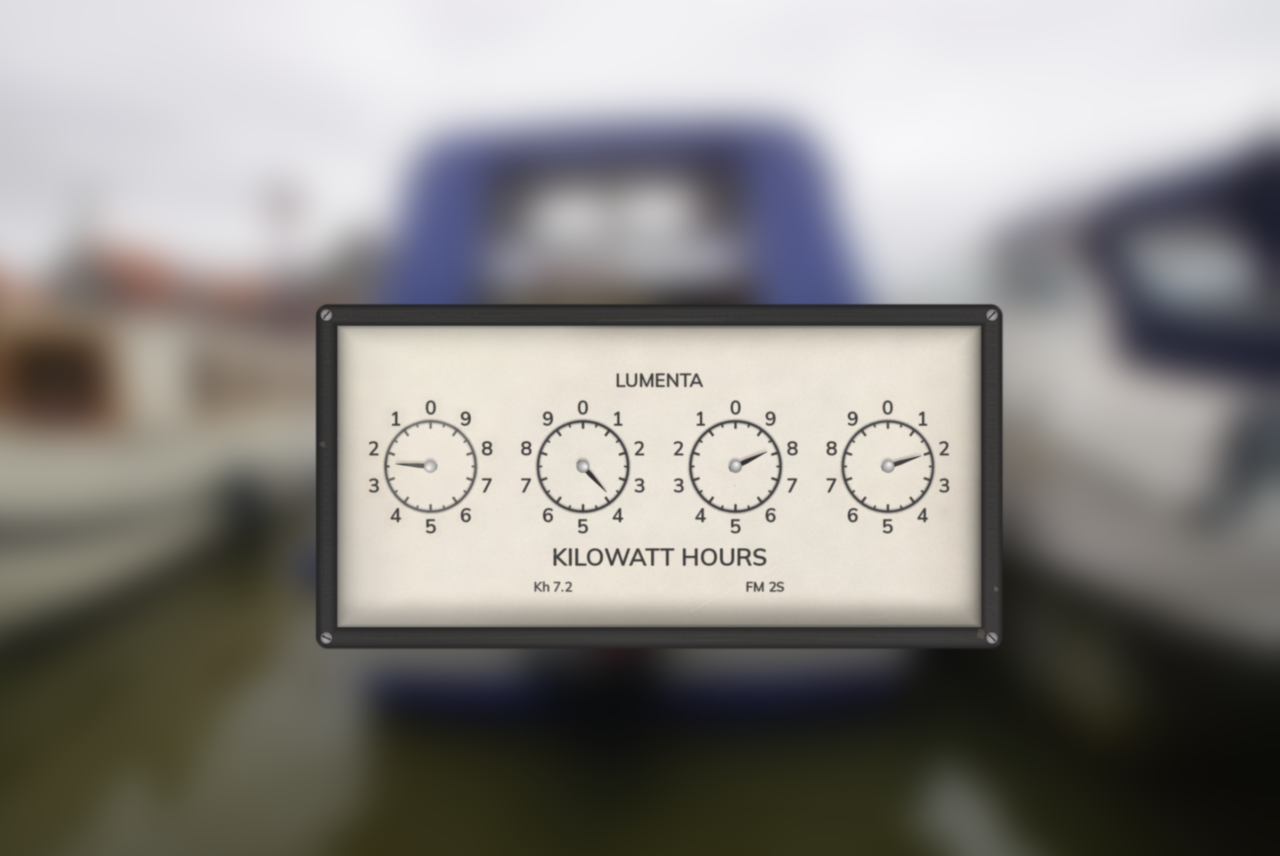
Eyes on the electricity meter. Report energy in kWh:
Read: 2382 kWh
